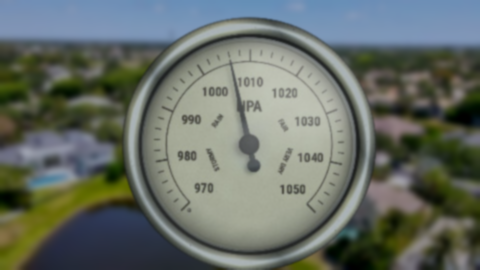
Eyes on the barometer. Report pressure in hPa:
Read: 1006 hPa
